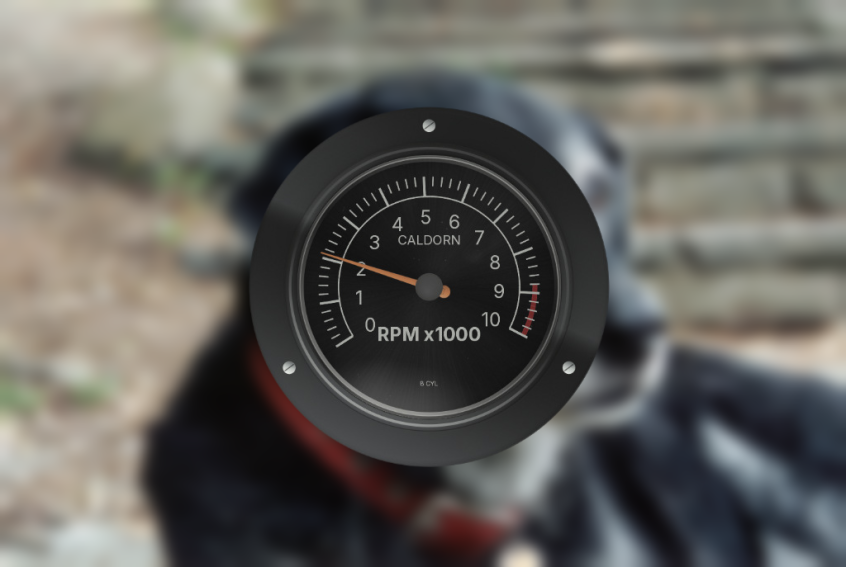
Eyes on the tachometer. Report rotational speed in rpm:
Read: 2100 rpm
